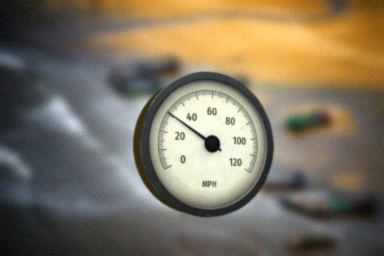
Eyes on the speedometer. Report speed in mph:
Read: 30 mph
